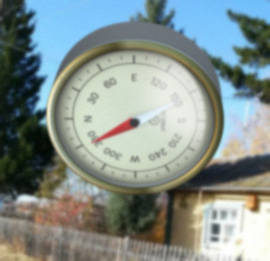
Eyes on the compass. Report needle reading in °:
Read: 330 °
